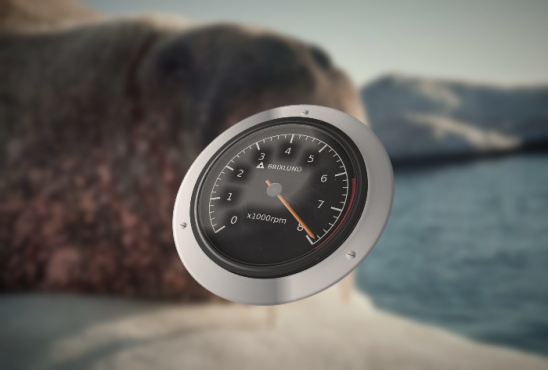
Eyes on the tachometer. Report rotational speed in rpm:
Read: 7900 rpm
